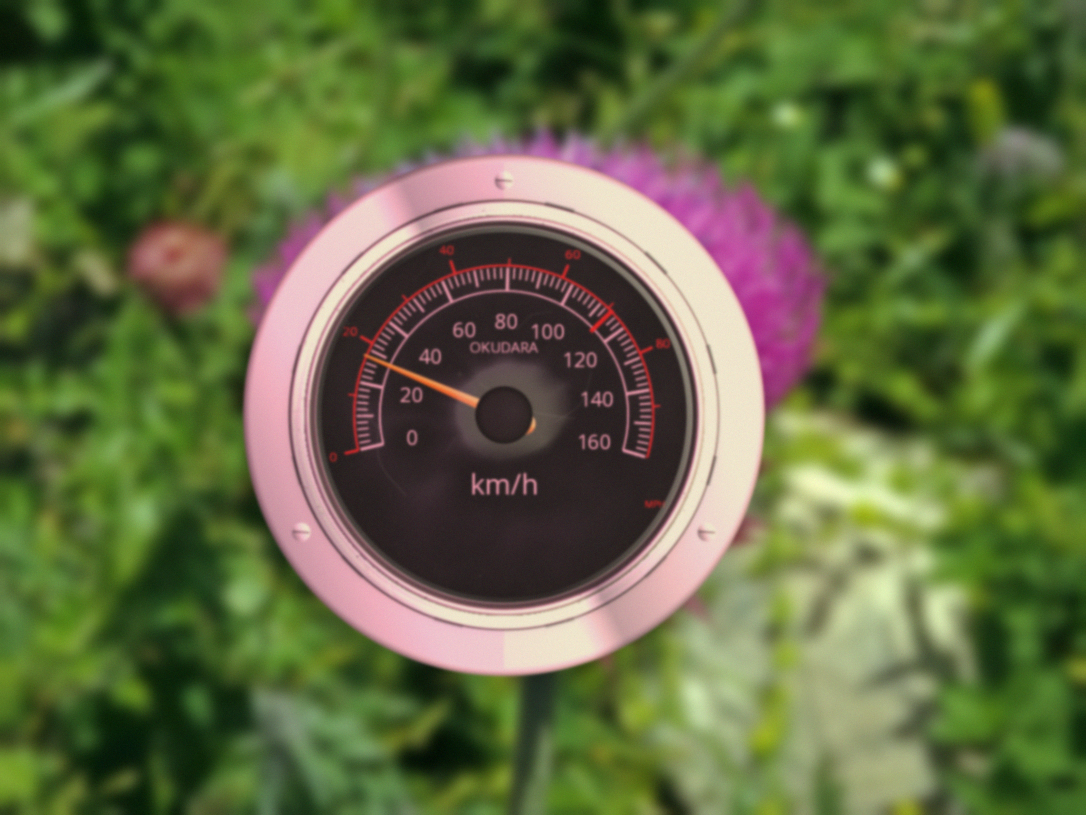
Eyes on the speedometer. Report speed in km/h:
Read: 28 km/h
